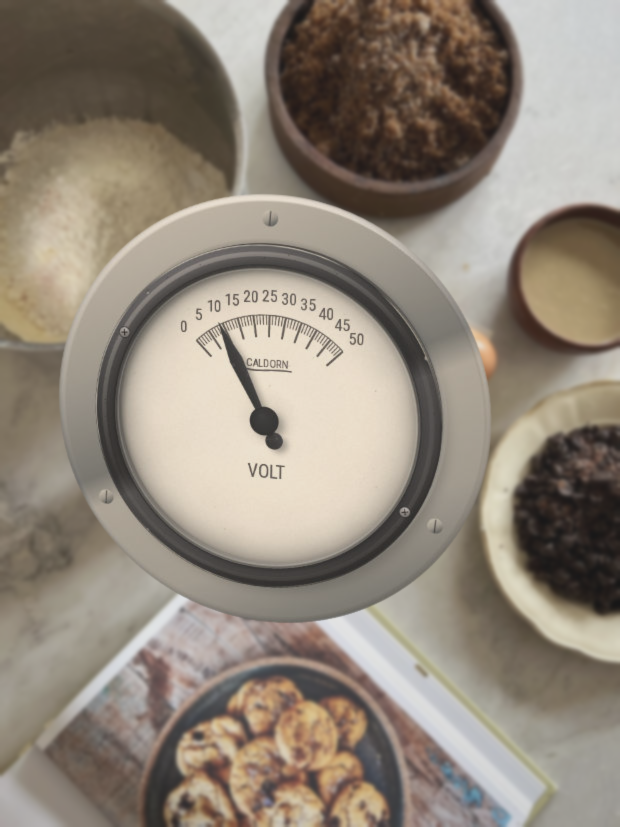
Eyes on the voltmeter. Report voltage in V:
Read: 10 V
